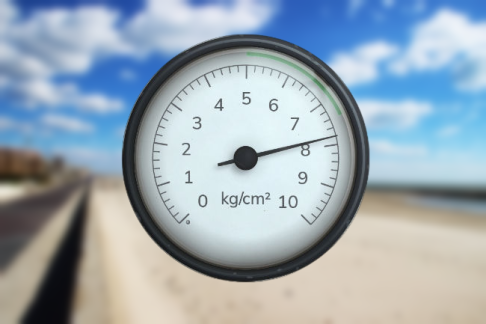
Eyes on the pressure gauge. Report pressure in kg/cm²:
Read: 7.8 kg/cm²
